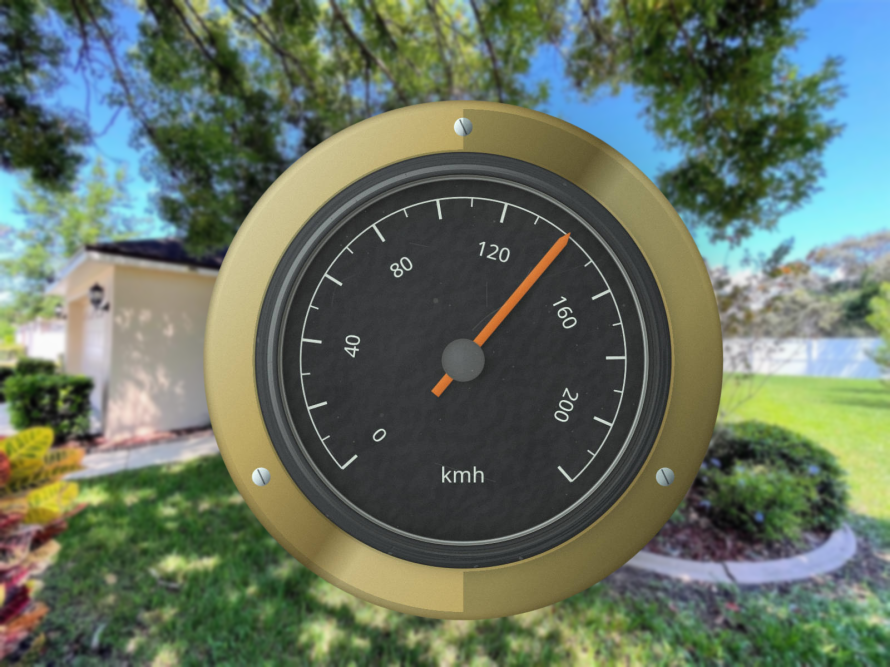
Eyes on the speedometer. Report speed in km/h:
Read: 140 km/h
